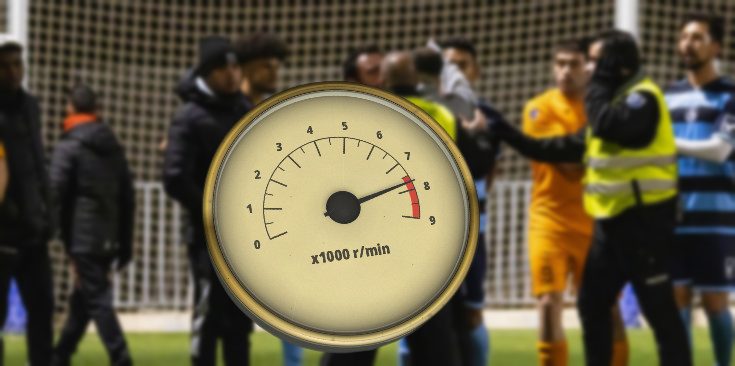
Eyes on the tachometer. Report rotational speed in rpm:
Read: 7750 rpm
